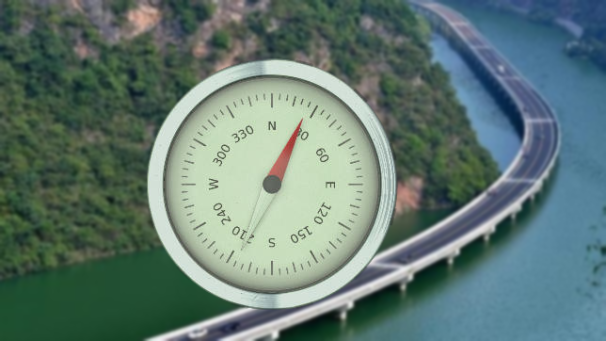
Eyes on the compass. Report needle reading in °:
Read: 25 °
